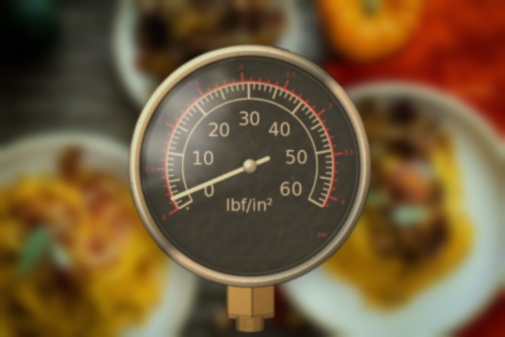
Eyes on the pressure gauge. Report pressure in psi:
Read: 2 psi
